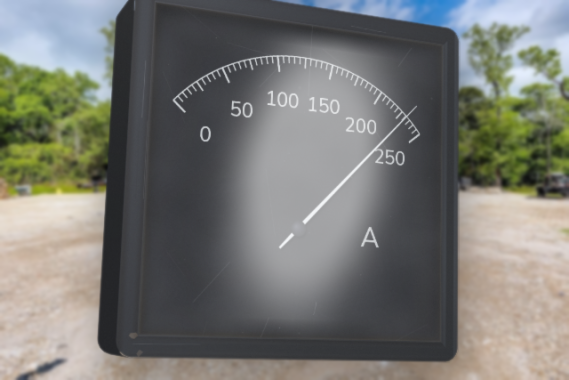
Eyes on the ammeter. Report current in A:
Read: 230 A
